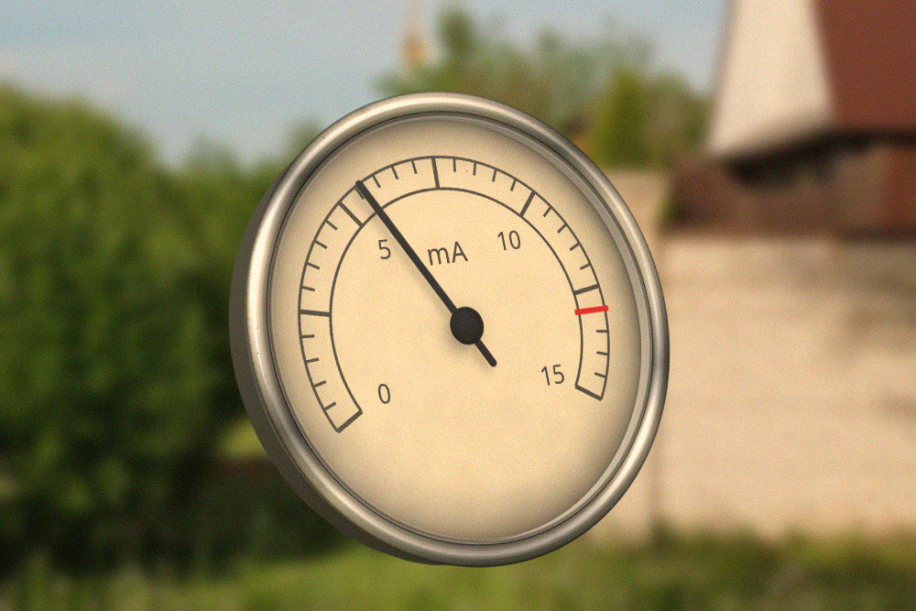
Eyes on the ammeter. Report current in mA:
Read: 5.5 mA
